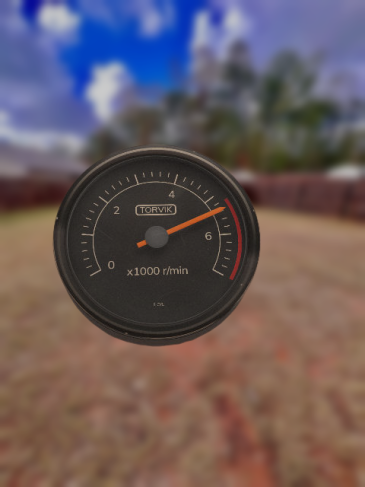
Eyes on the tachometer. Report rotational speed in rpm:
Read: 5400 rpm
